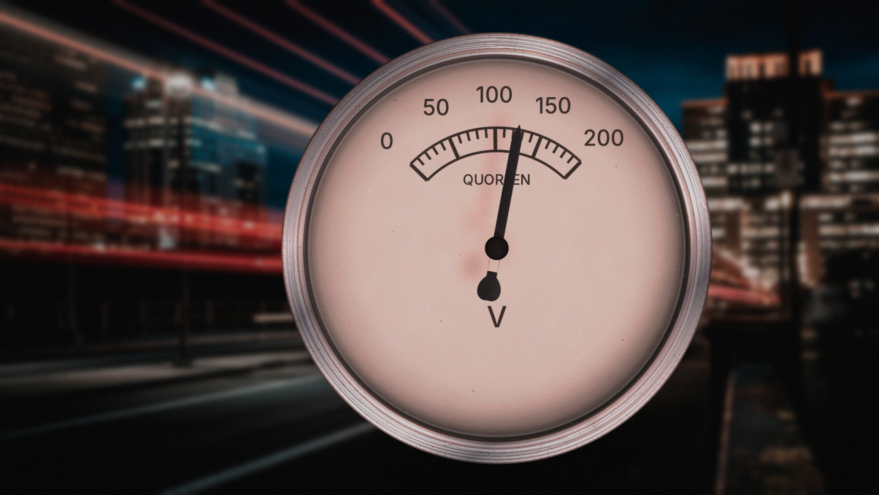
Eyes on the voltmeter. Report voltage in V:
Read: 125 V
